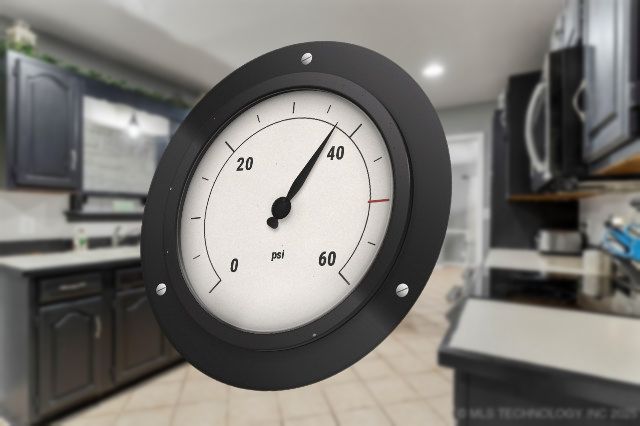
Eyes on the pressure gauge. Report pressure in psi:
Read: 37.5 psi
